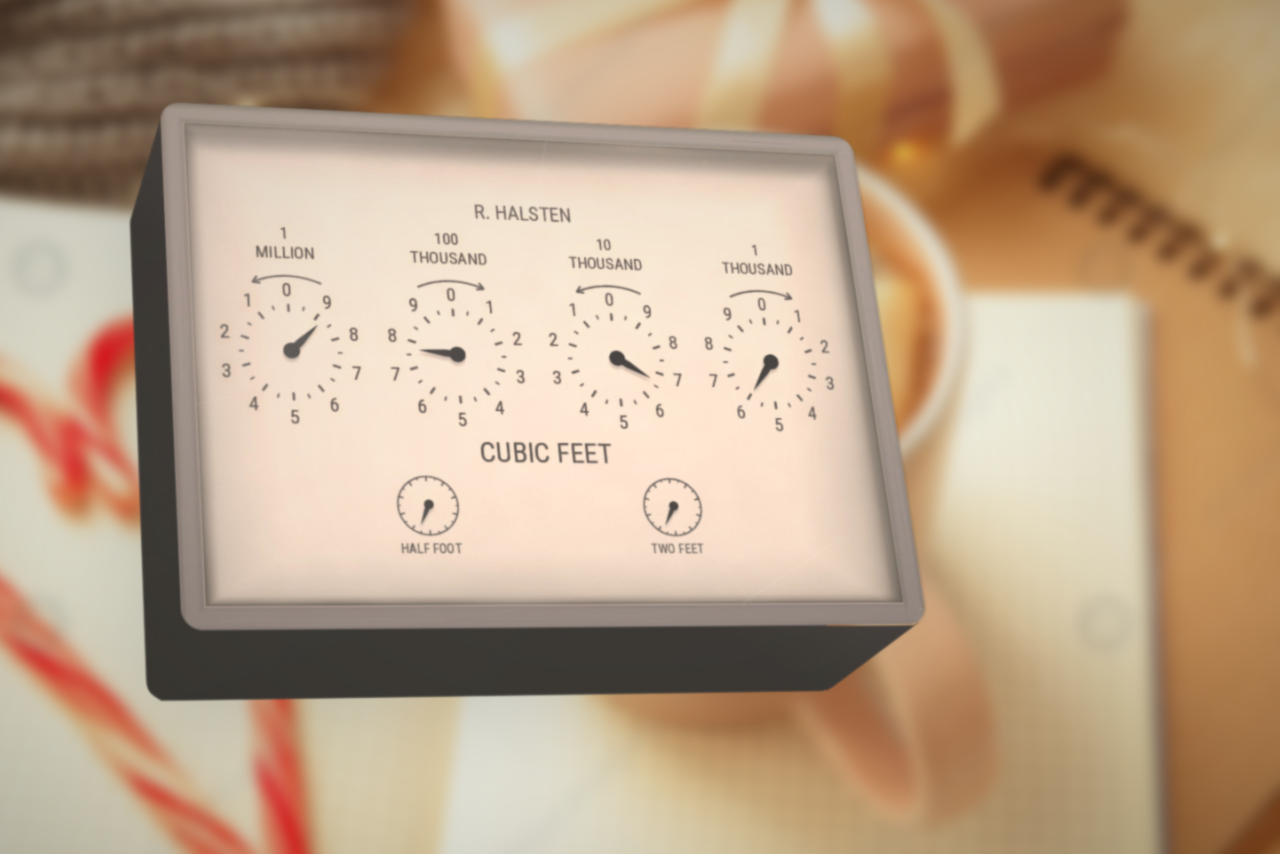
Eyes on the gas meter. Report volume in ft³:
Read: 876600 ft³
